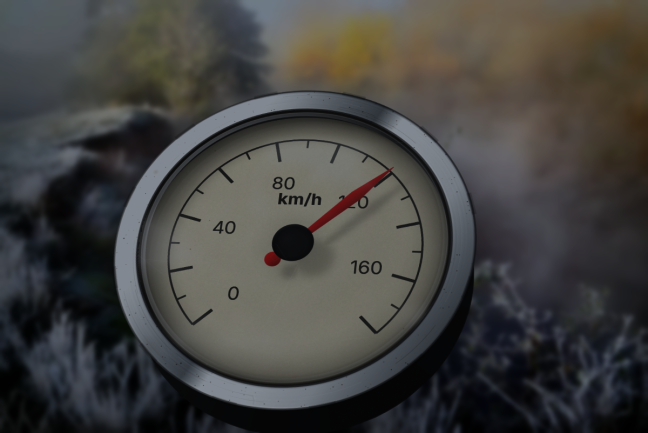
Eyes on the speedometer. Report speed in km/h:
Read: 120 km/h
